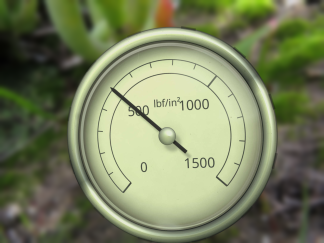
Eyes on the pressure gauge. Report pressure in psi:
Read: 500 psi
